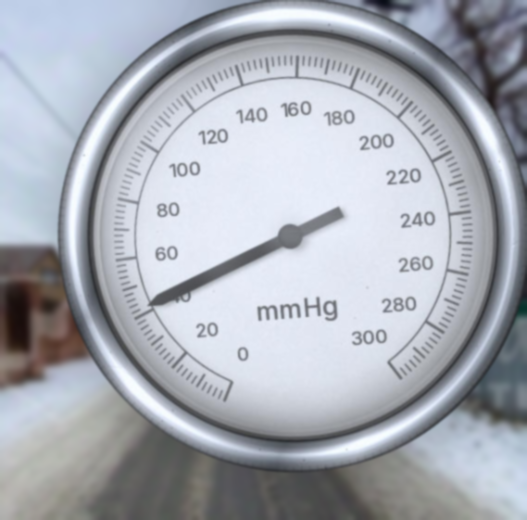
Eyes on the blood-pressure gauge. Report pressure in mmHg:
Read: 42 mmHg
